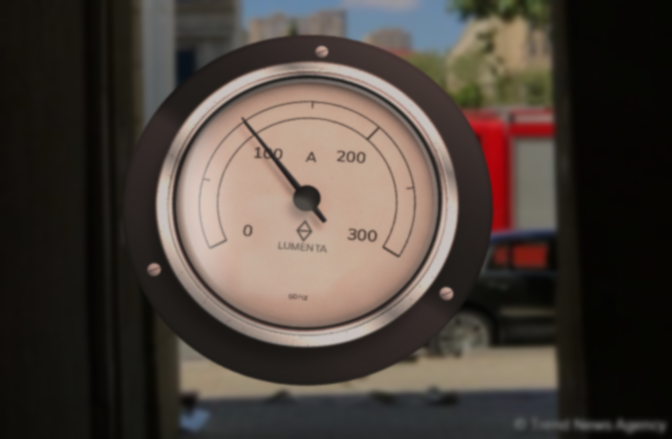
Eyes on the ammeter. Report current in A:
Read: 100 A
